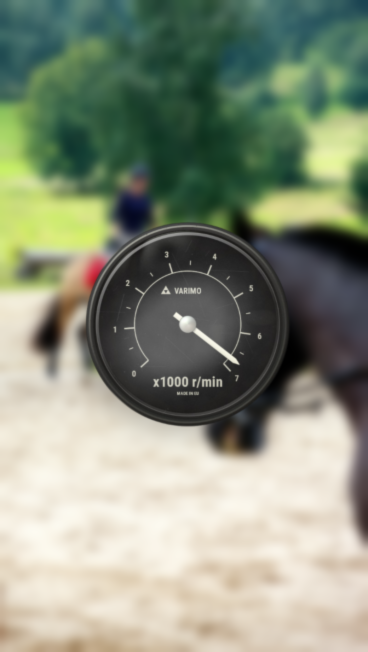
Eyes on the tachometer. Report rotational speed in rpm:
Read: 6750 rpm
